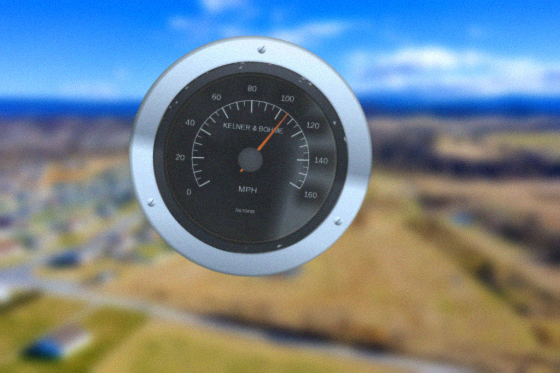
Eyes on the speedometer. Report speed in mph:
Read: 105 mph
